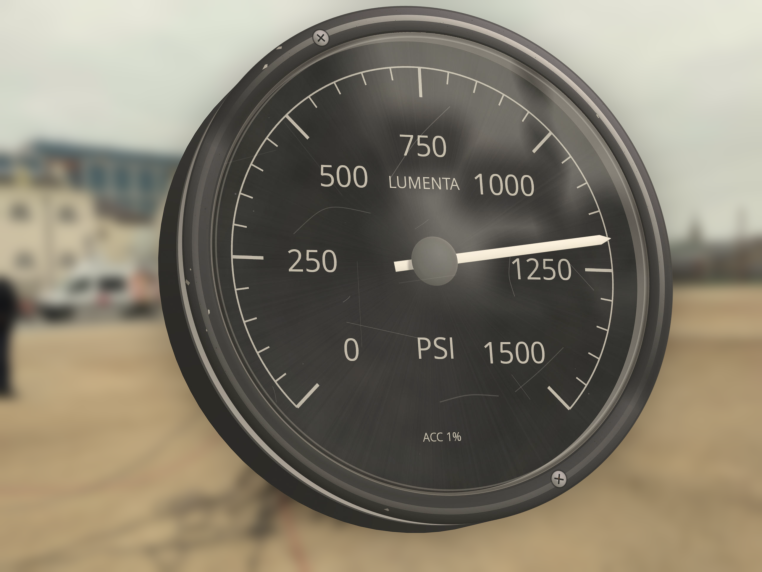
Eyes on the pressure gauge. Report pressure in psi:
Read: 1200 psi
